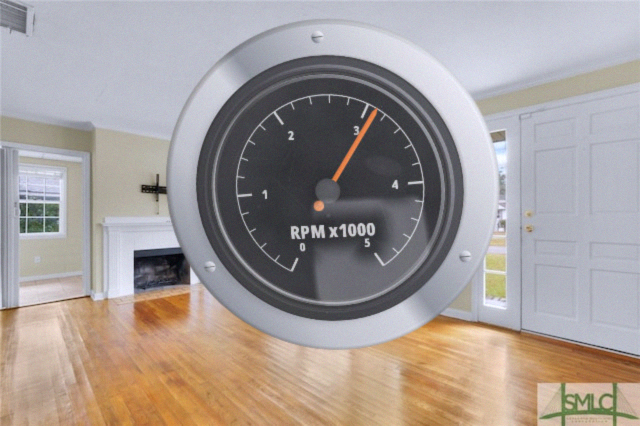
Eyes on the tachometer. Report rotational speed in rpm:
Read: 3100 rpm
